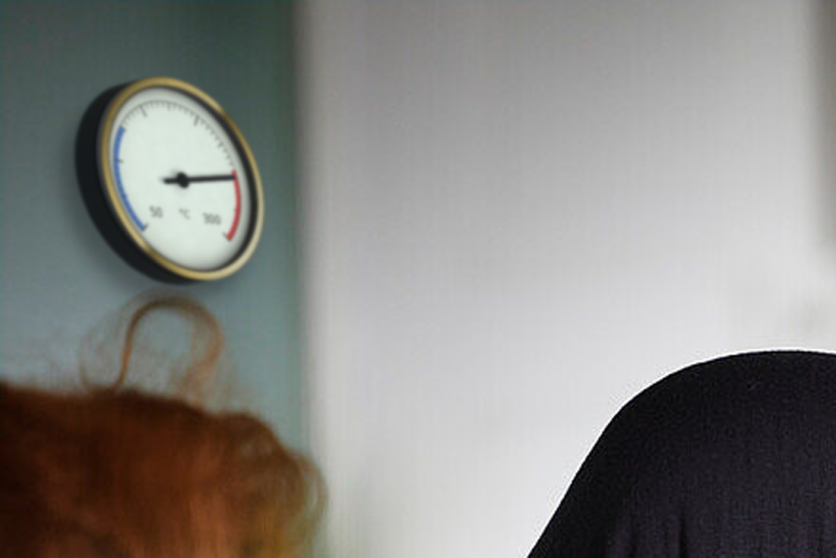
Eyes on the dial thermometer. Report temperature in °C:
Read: 250 °C
